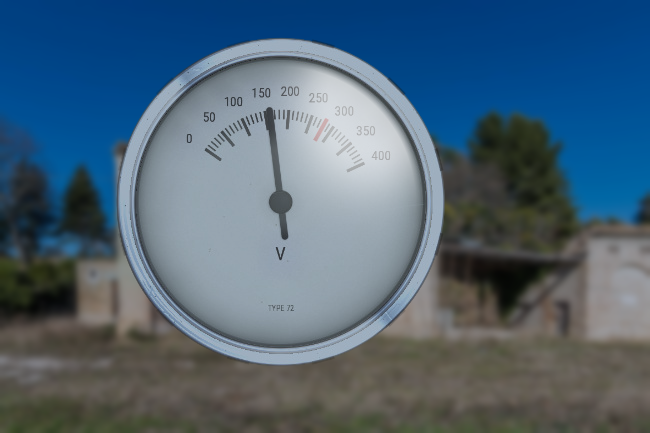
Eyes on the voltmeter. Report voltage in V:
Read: 160 V
